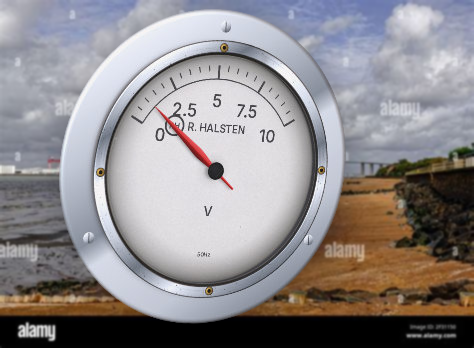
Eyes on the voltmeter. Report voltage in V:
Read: 1 V
